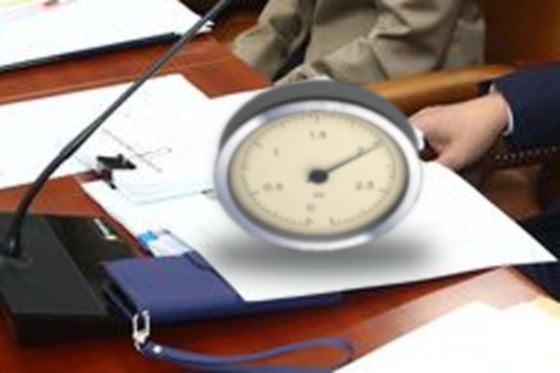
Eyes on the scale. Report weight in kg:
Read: 2 kg
